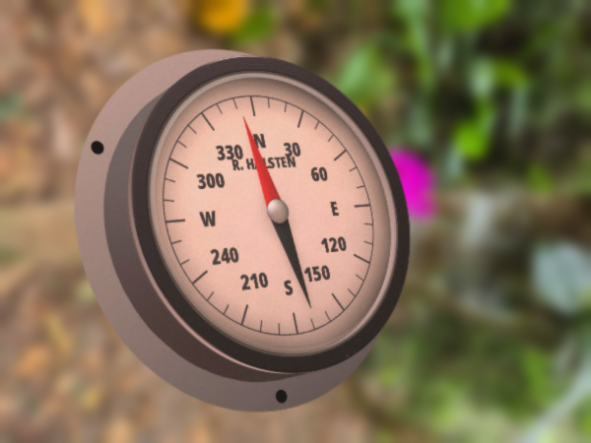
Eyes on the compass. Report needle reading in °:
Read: 350 °
